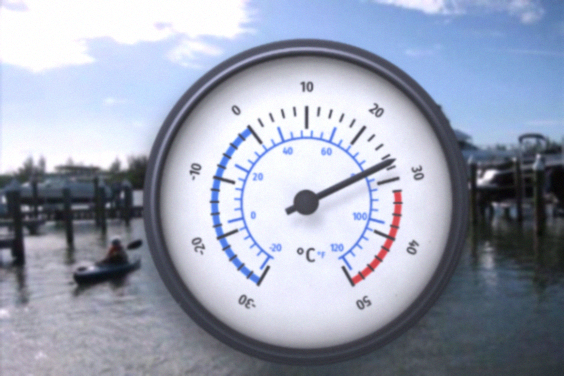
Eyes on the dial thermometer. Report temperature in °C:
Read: 27 °C
